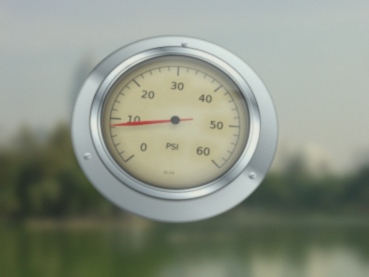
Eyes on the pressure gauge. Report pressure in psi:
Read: 8 psi
